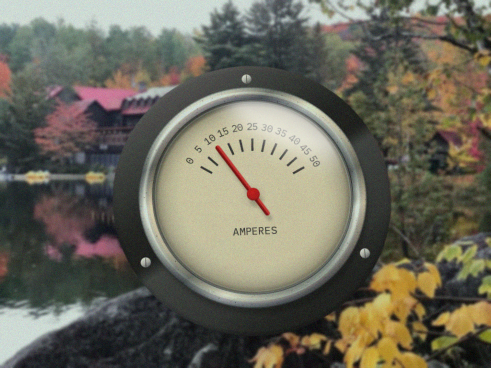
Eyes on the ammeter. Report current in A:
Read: 10 A
